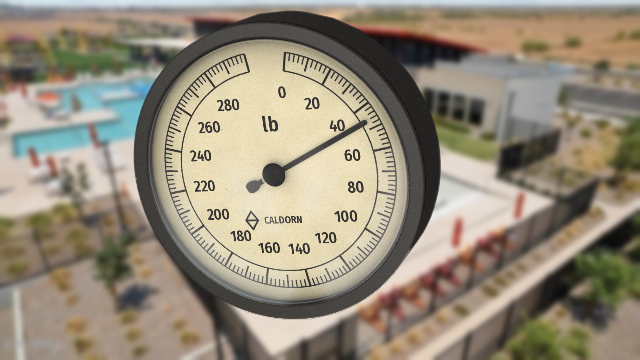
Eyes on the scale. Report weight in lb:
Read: 46 lb
